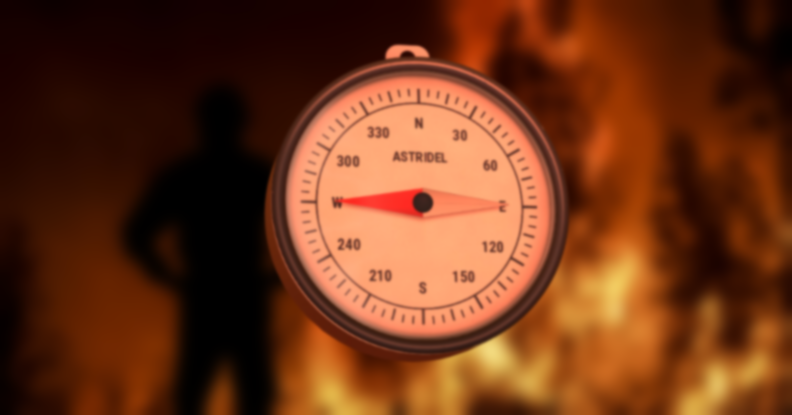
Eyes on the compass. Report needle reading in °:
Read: 270 °
